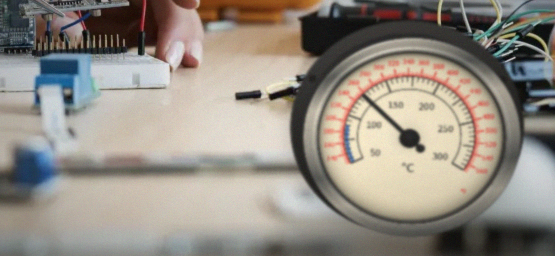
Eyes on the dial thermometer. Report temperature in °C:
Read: 125 °C
